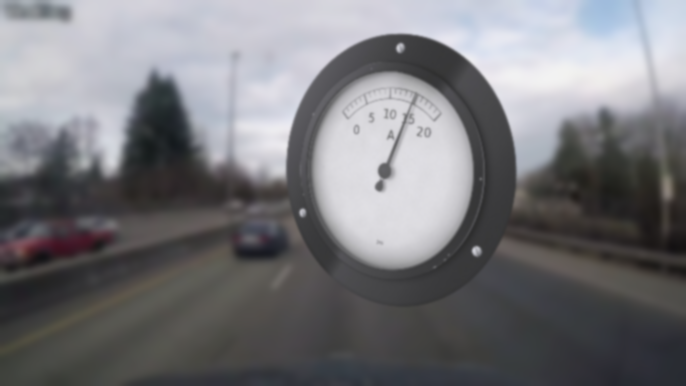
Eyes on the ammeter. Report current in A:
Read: 15 A
